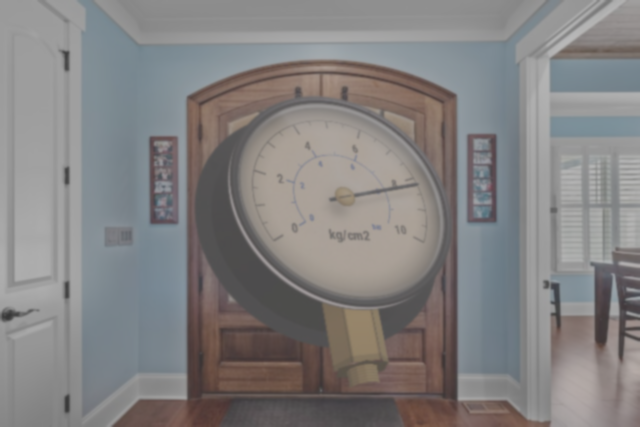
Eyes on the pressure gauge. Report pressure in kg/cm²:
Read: 8.25 kg/cm²
